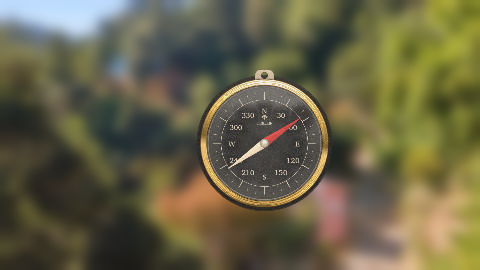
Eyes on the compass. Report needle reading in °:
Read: 55 °
